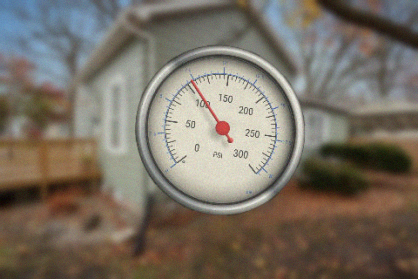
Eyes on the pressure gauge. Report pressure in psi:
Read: 105 psi
